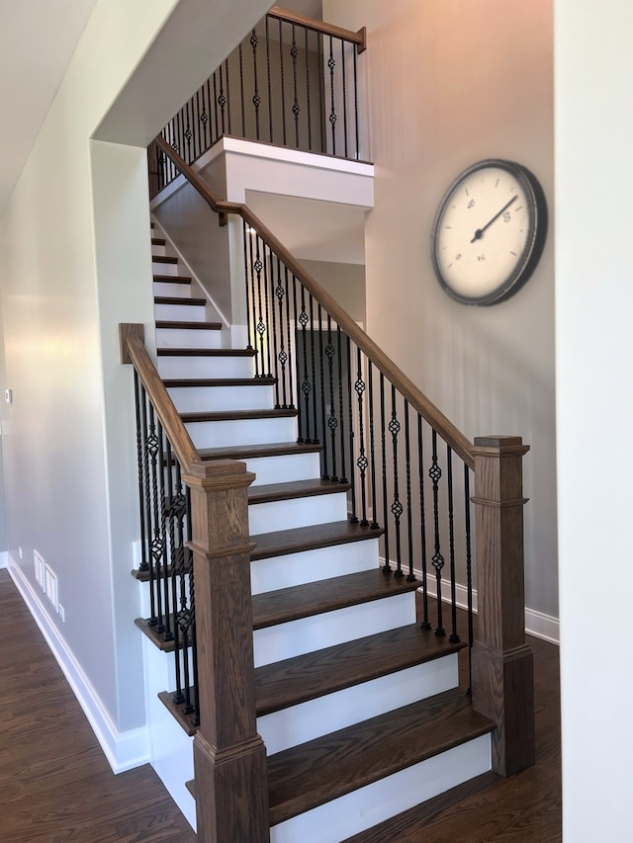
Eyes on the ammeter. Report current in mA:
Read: 75 mA
